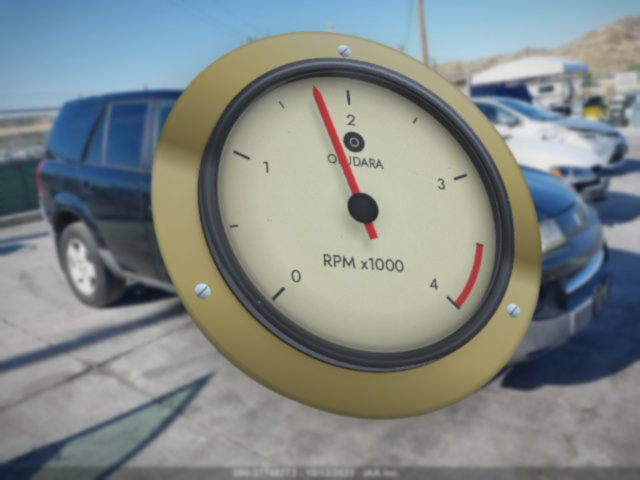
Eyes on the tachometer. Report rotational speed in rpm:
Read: 1750 rpm
